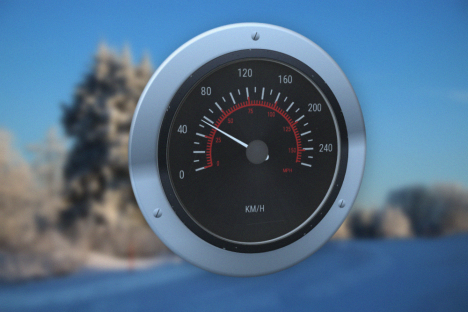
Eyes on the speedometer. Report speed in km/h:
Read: 55 km/h
